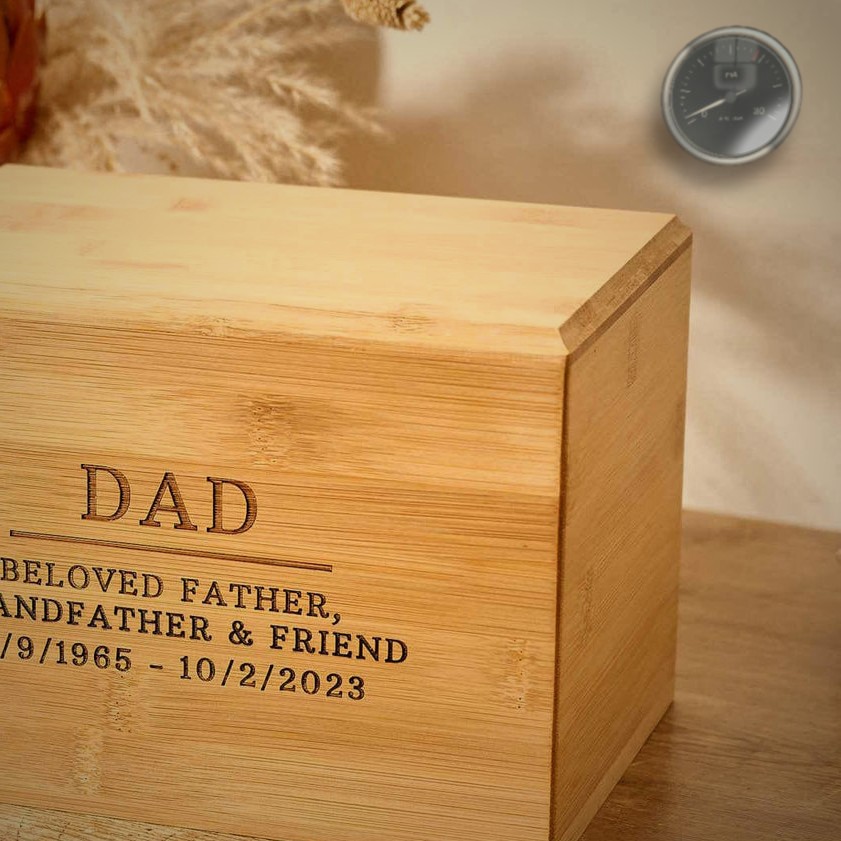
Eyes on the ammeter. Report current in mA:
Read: 1 mA
